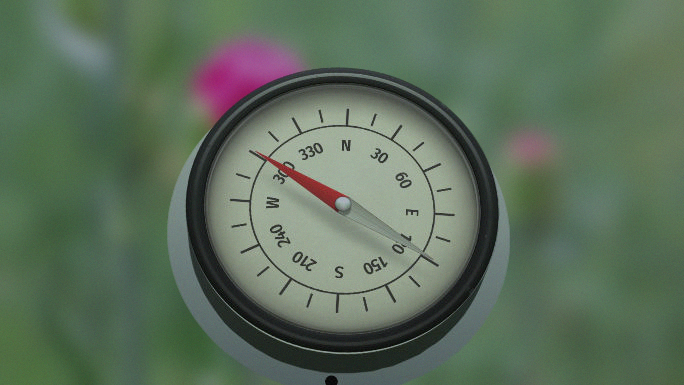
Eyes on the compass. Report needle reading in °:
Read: 300 °
